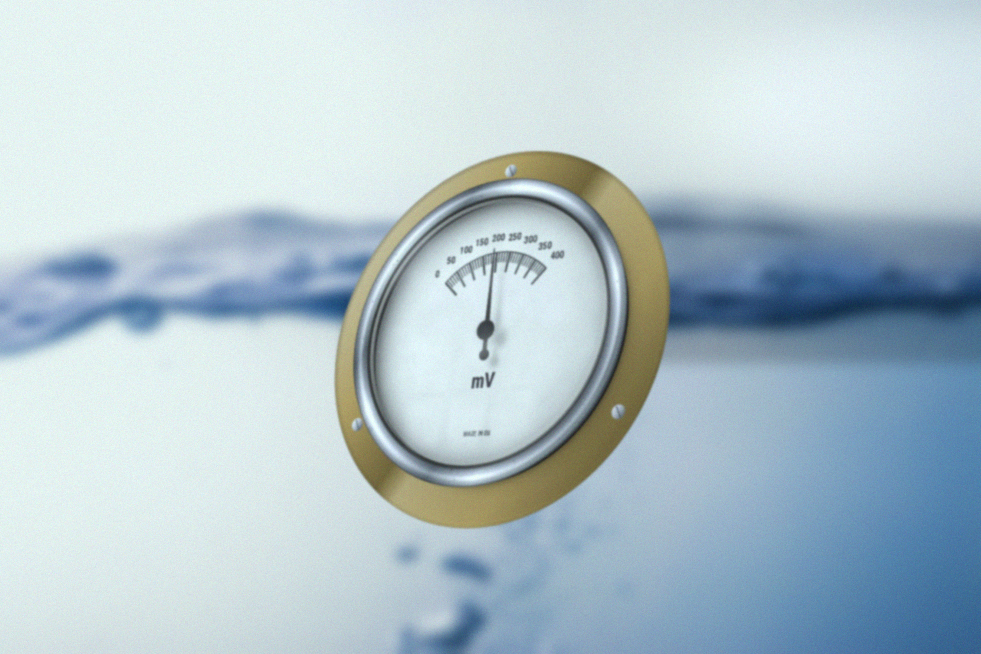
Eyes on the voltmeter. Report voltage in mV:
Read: 200 mV
